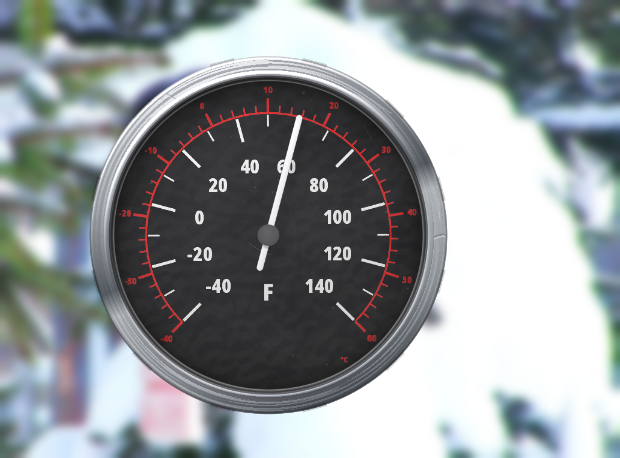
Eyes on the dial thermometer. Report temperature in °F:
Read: 60 °F
